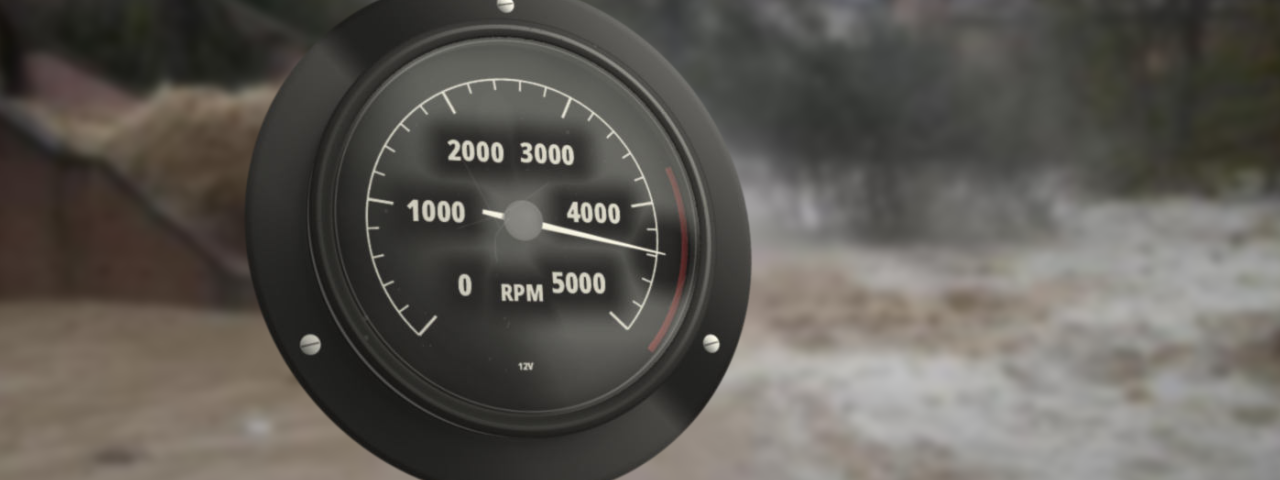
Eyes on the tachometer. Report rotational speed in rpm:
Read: 4400 rpm
